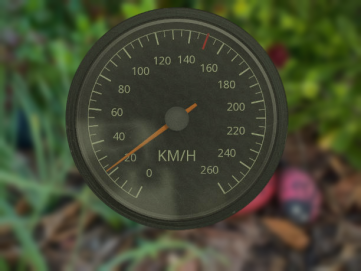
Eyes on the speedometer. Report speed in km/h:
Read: 22.5 km/h
